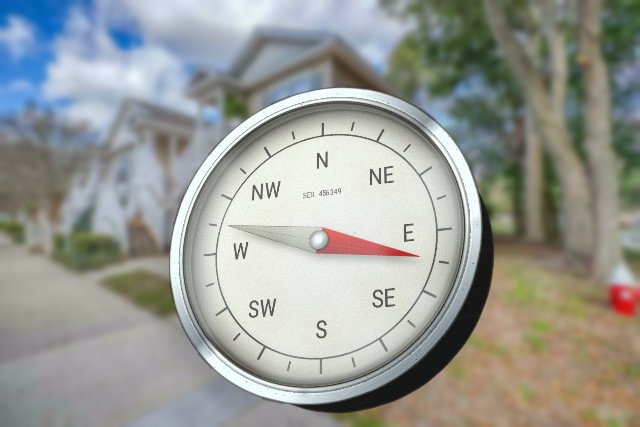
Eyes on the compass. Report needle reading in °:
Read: 105 °
